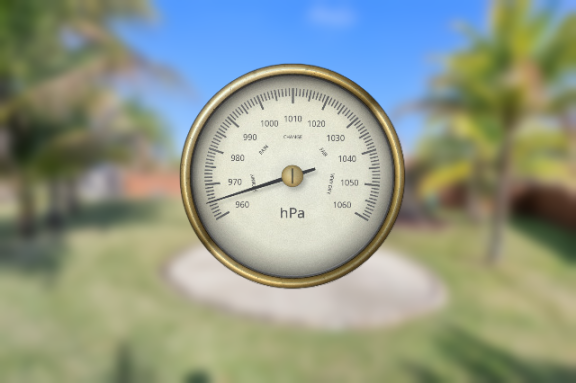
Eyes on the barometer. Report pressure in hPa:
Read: 965 hPa
